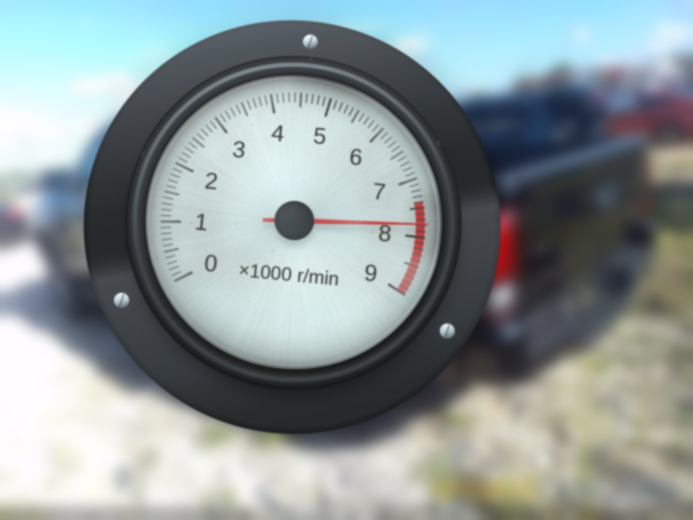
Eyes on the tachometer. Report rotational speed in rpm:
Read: 7800 rpm
